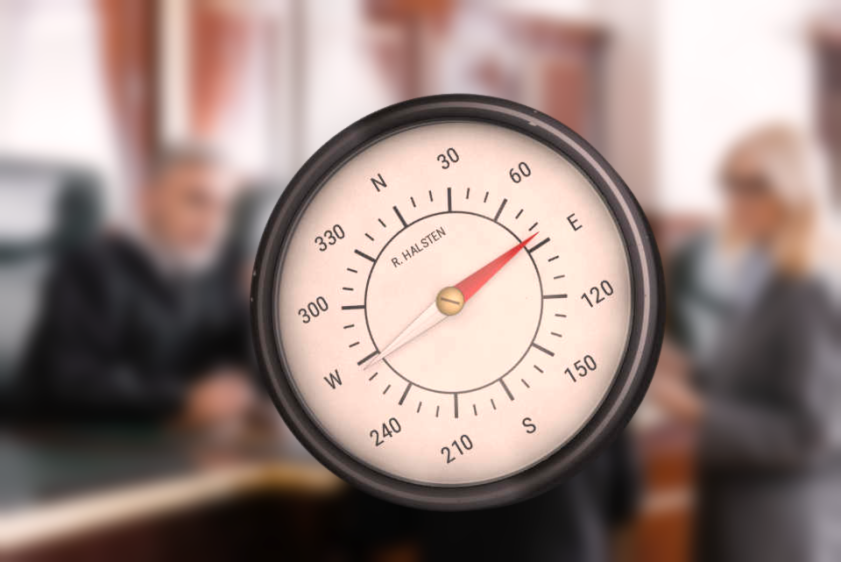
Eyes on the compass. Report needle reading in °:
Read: 85 °
